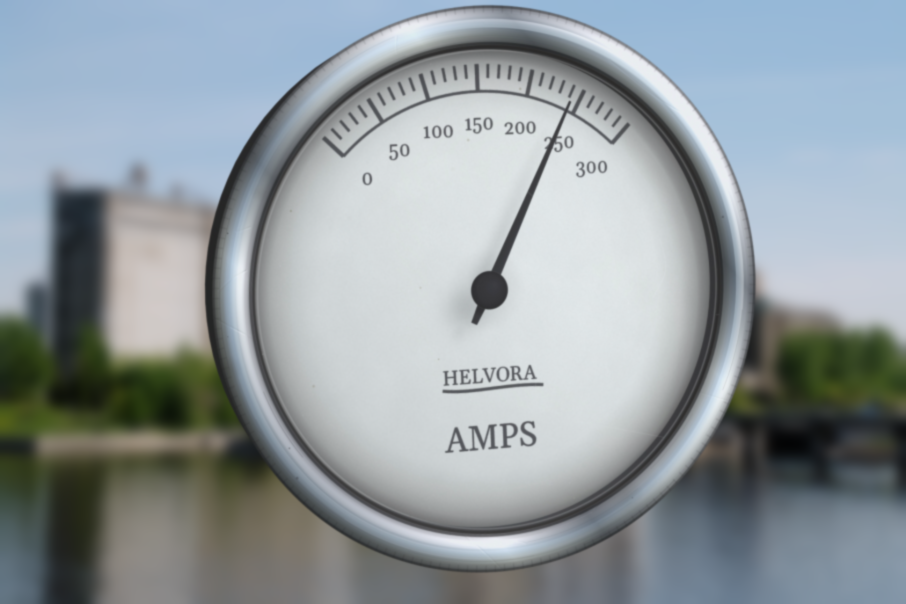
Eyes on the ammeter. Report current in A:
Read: 240 A
